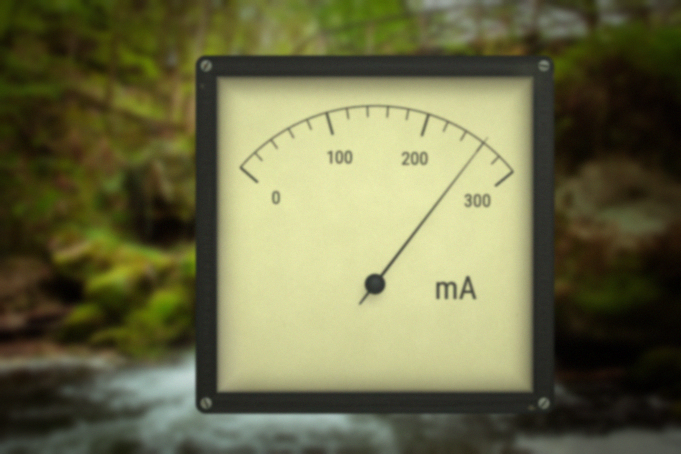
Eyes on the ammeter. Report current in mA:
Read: 260 mA
